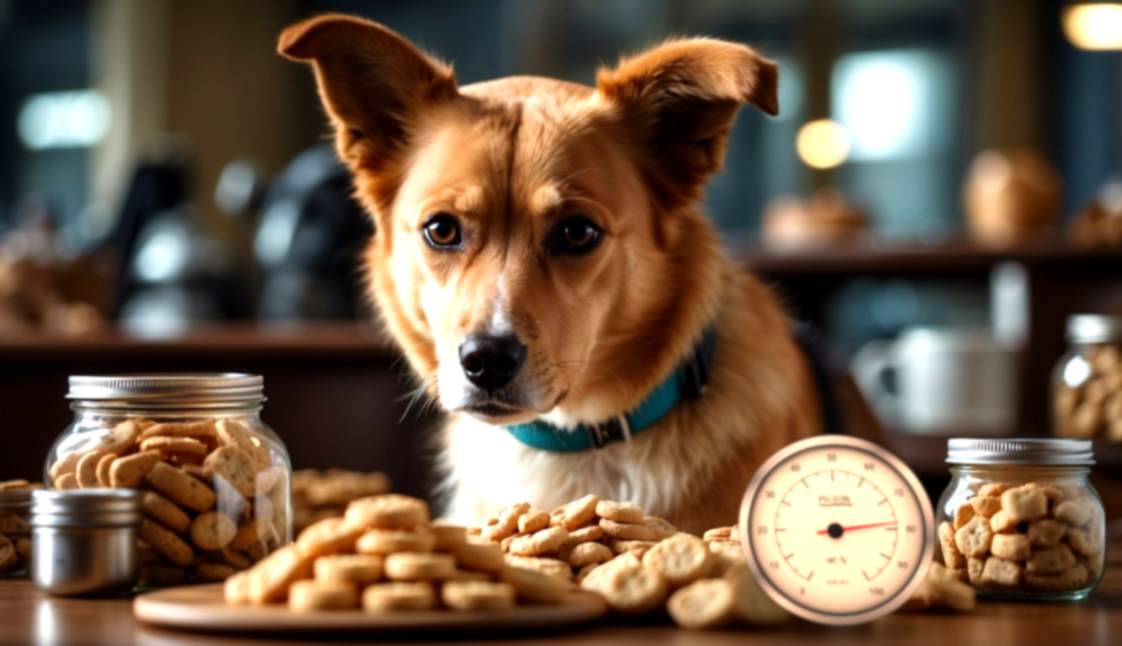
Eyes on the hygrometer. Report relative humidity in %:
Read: 77.5 %
